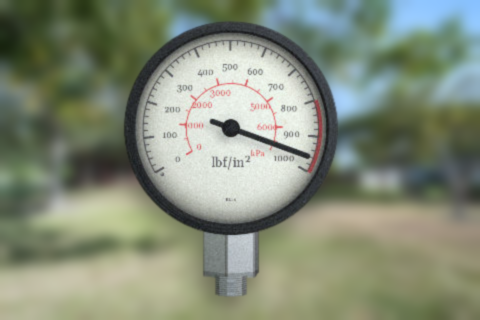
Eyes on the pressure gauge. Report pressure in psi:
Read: 960 psi
